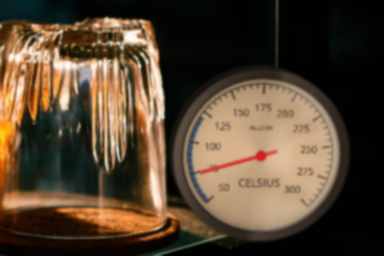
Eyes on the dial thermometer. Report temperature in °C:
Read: 75 °C
